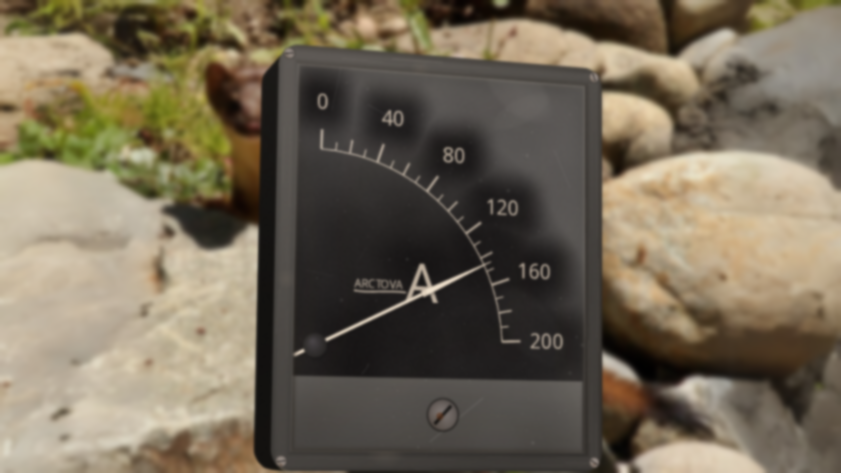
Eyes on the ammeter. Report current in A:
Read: 145 A
